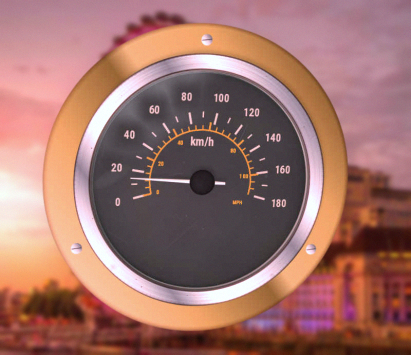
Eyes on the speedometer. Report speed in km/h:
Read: 15 km/h
